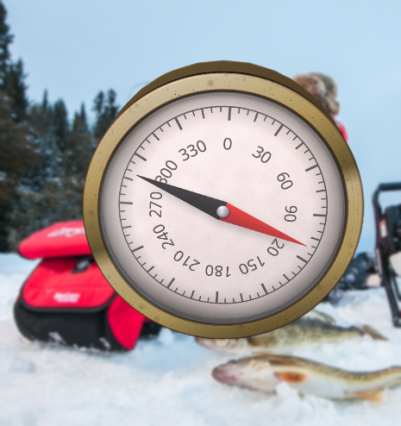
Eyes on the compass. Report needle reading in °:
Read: 110 °
